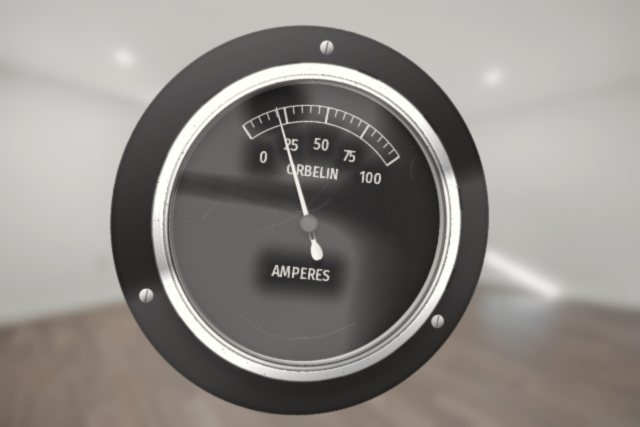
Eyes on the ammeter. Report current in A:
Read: 20 A
